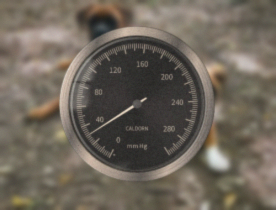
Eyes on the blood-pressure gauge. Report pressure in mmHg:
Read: 30 mmHg
